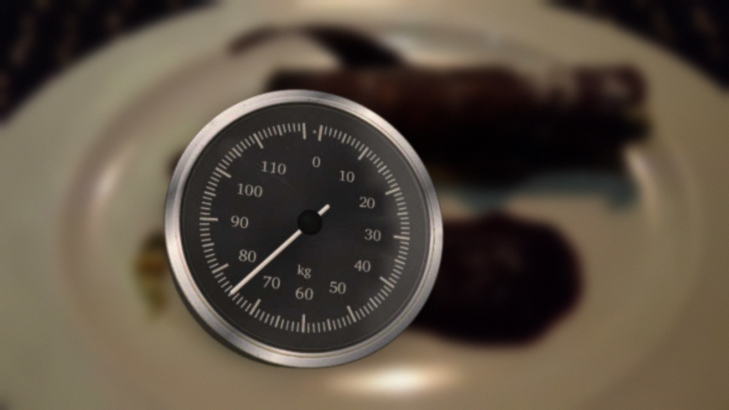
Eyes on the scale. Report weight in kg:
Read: 75 kg
